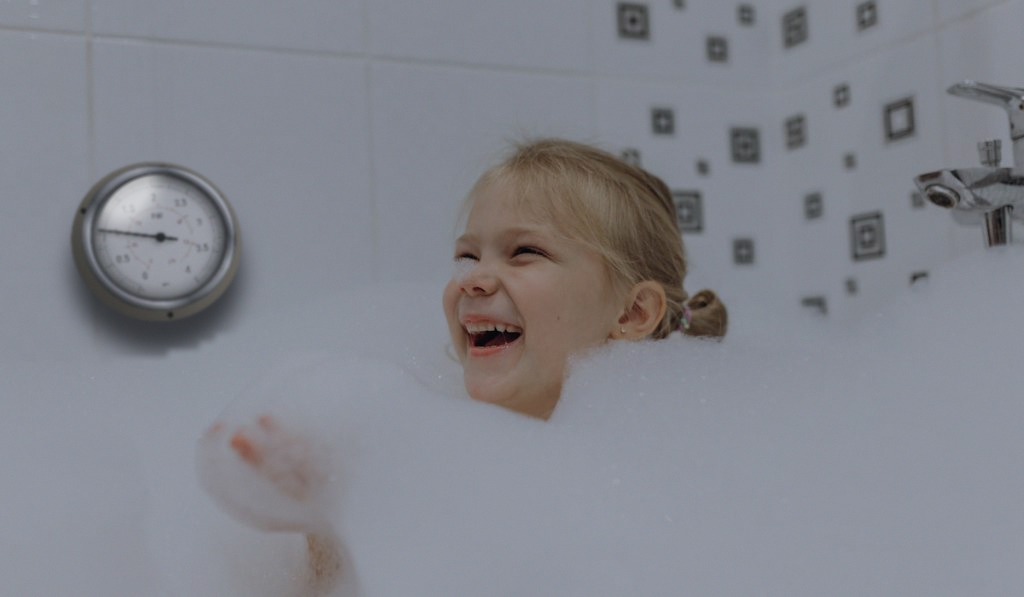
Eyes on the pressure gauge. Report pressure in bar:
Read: 1 bar
